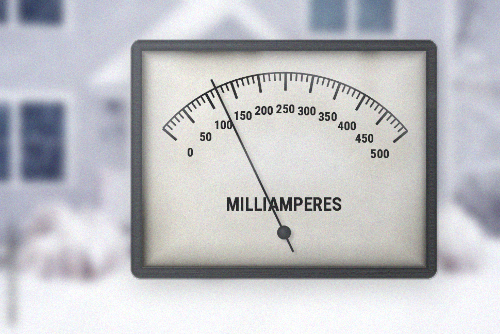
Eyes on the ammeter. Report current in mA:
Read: 120 mA
